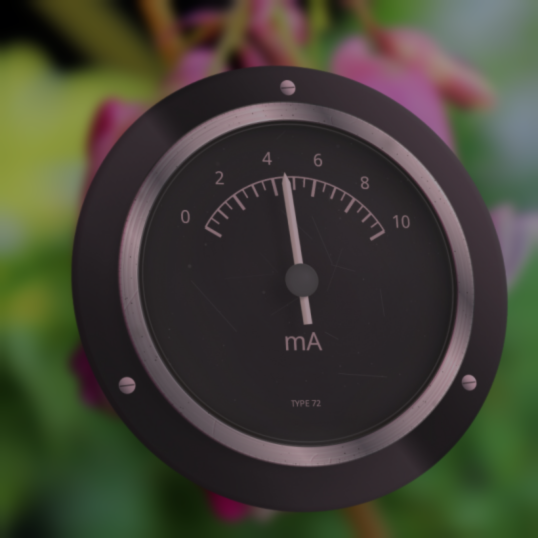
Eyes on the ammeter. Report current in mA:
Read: 4.5 mA
